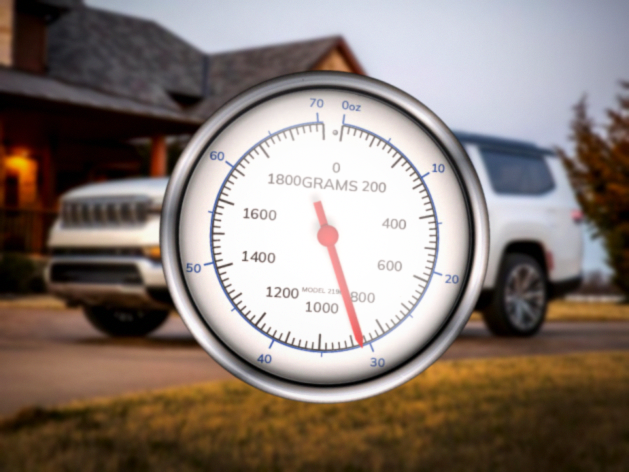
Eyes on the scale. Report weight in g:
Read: 880 g
